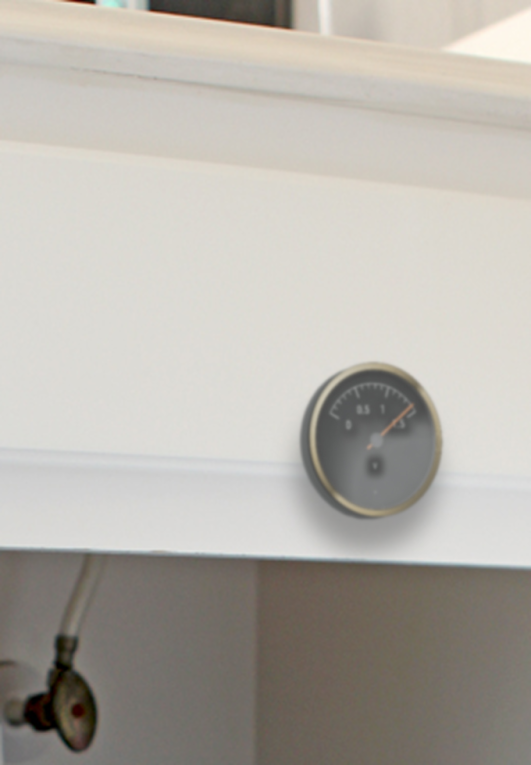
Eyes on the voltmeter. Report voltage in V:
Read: 1.4 V
